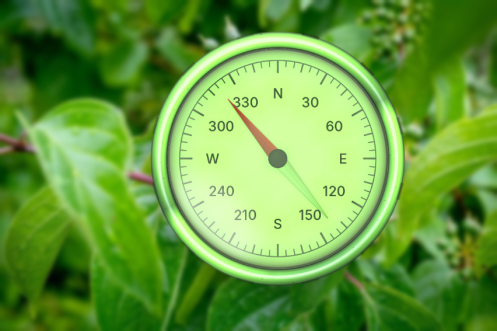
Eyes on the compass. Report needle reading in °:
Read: 320 °
